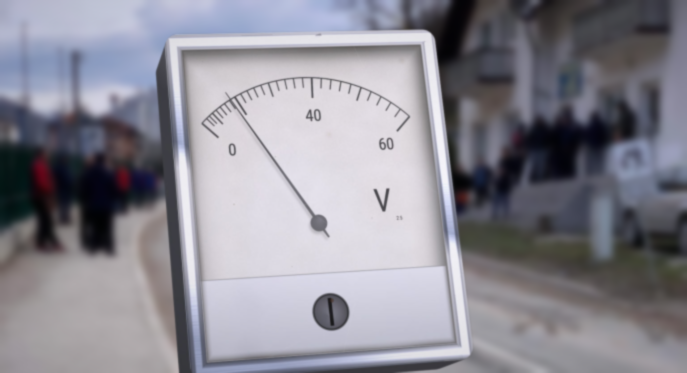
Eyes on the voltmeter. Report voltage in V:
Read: 18 V
